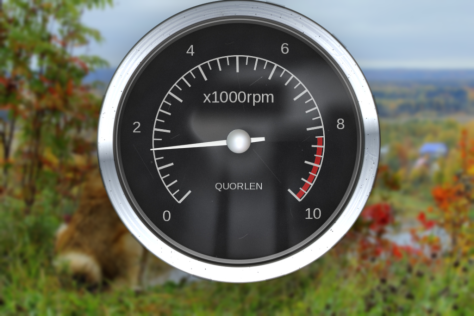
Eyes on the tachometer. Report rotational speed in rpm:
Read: 1500 rpm
